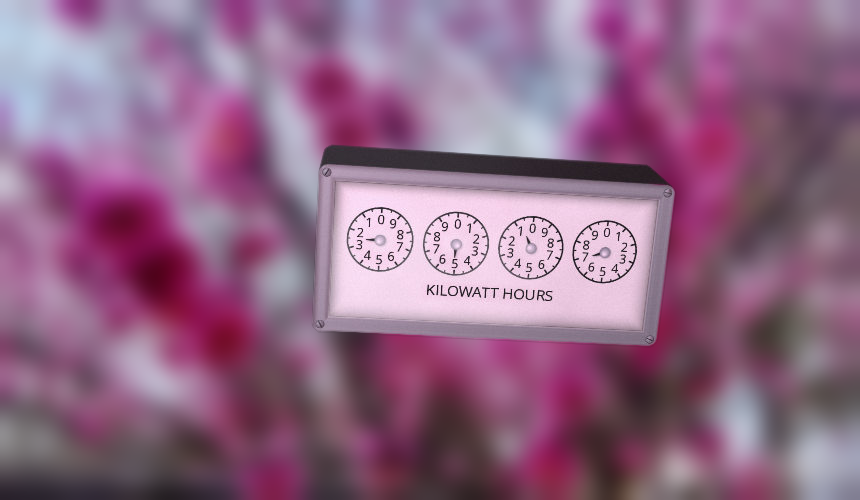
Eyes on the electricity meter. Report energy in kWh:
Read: 2507 kWh
